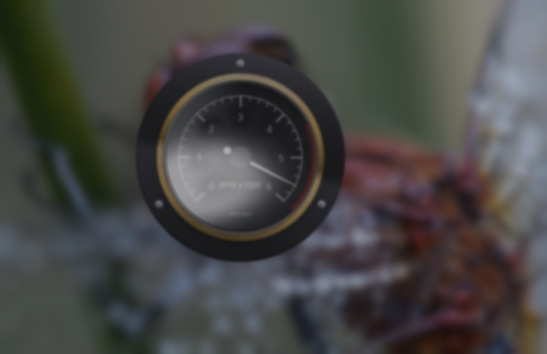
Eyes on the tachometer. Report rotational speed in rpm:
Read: 5600 rpm
